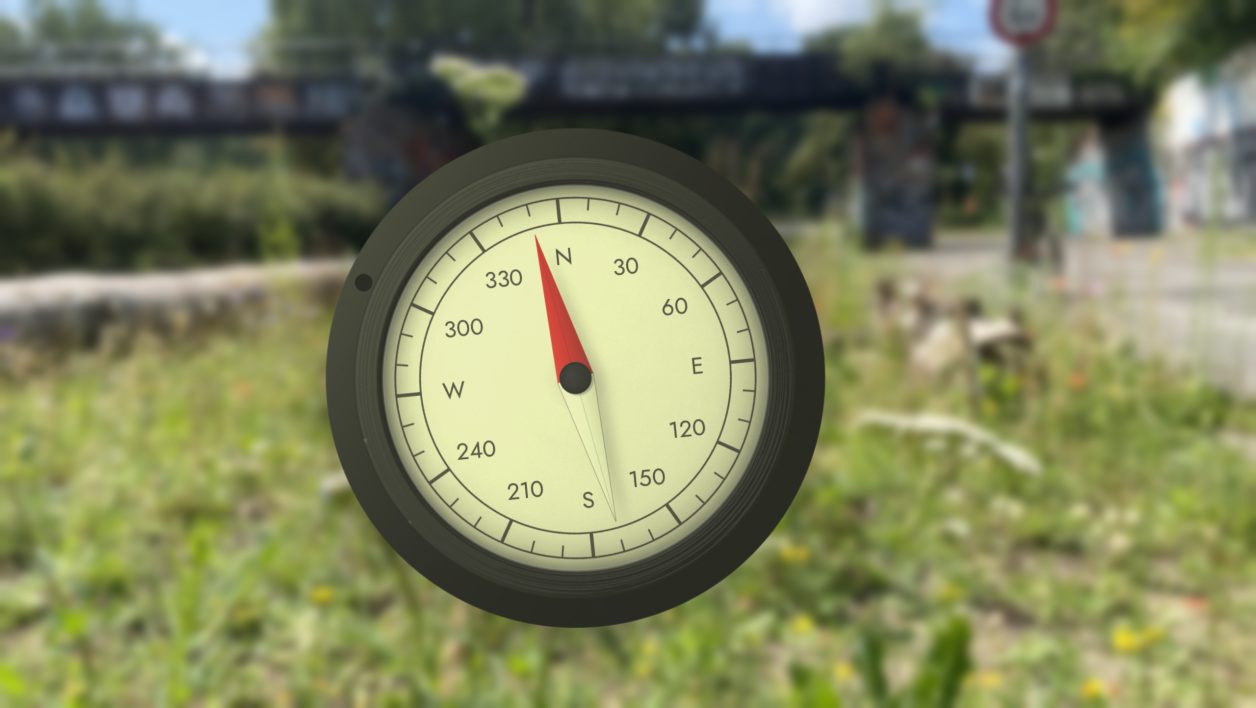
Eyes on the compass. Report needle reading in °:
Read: 350 °
